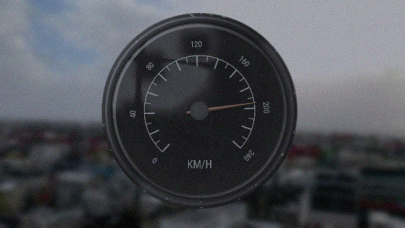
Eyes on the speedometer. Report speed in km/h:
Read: 195 km/h
